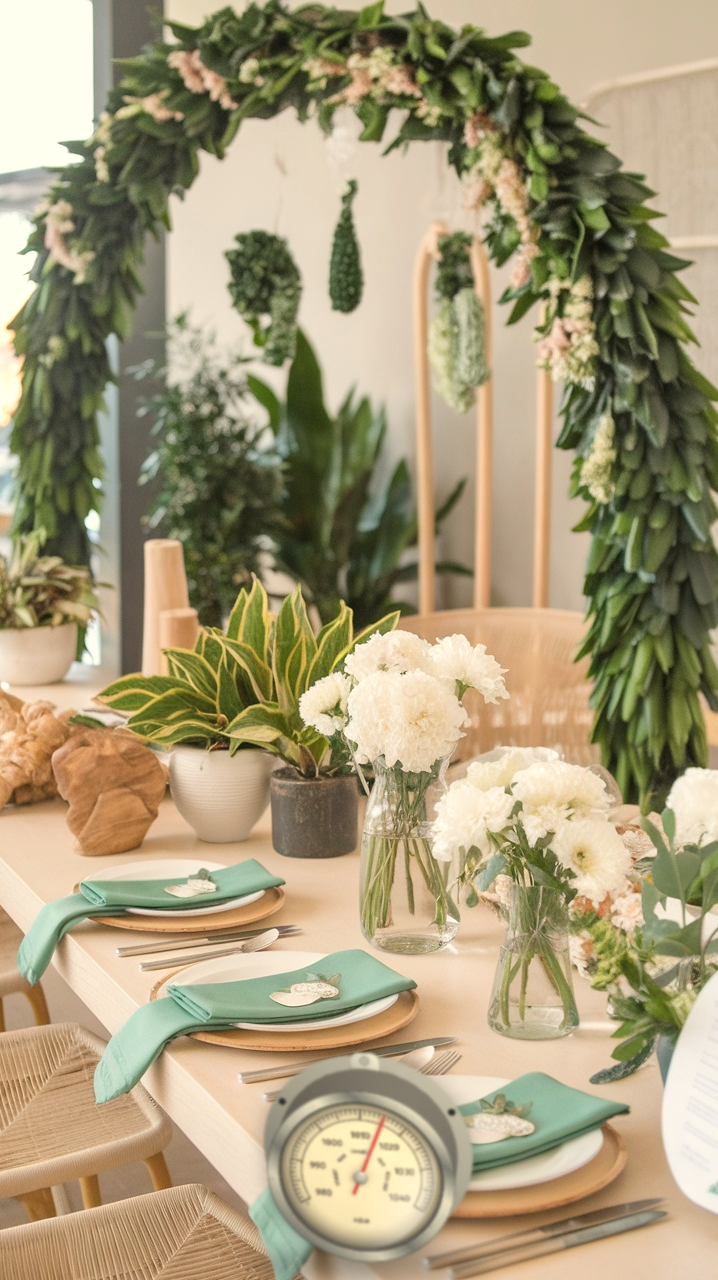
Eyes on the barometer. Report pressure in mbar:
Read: 1015 mbar
